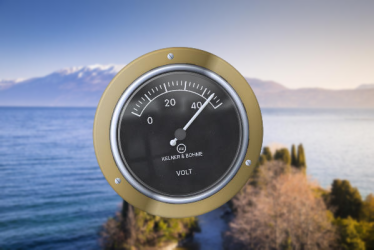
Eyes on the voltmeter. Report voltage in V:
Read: 44 V
